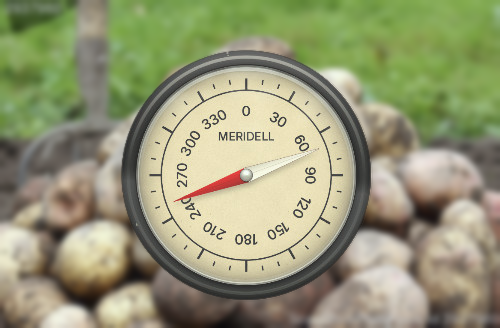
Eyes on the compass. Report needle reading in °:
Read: 250 °
